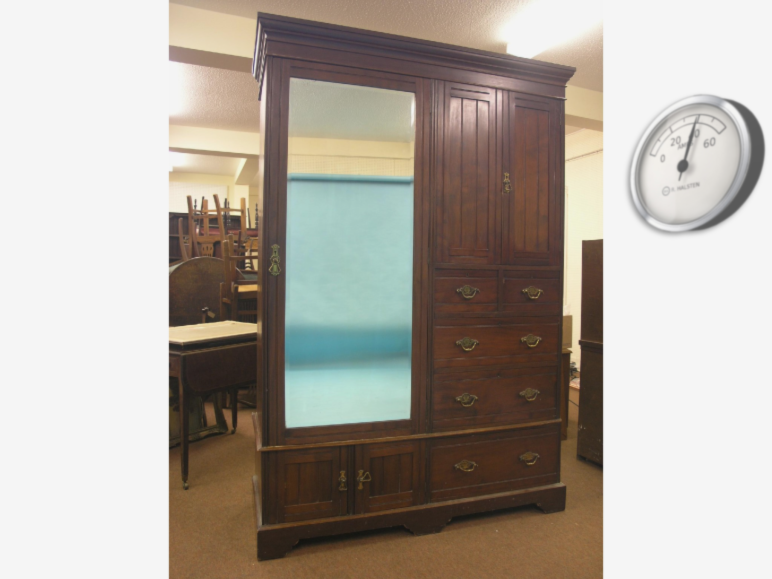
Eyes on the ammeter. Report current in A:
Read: 40 A
